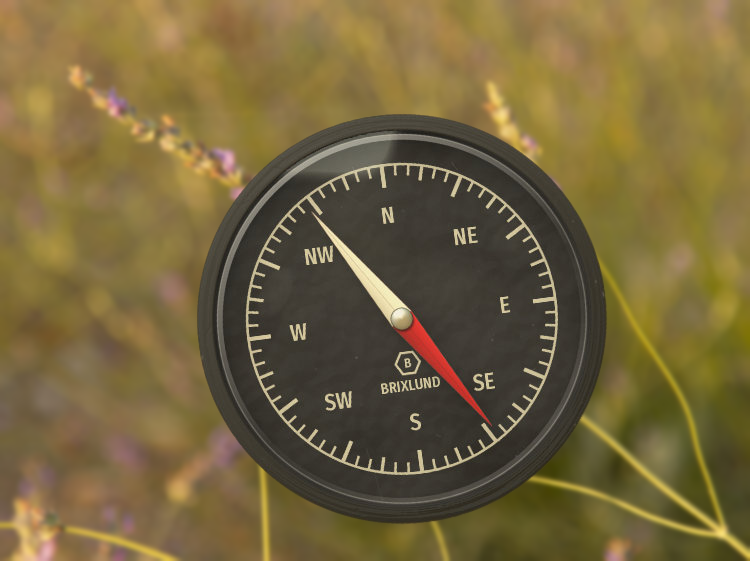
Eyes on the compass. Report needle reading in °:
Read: 147.5 °
